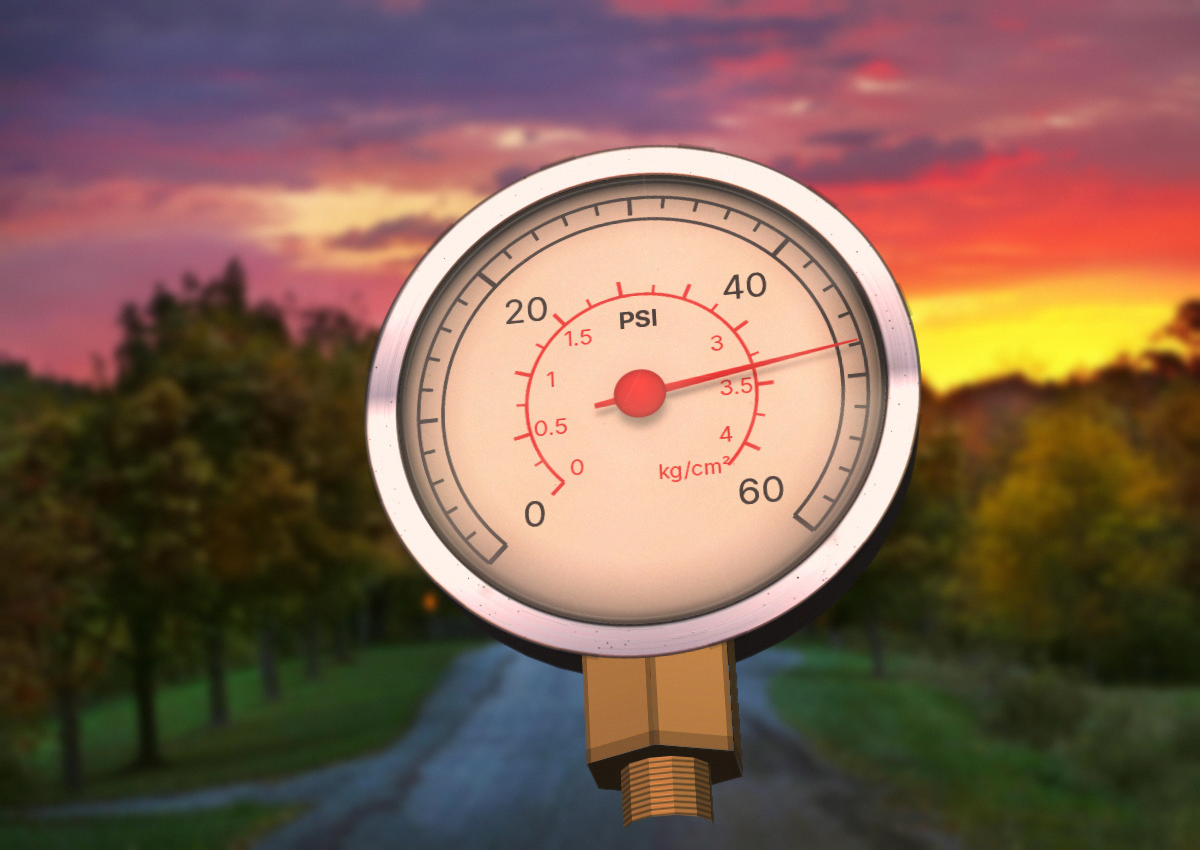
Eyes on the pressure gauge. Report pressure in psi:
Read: 48 psi
